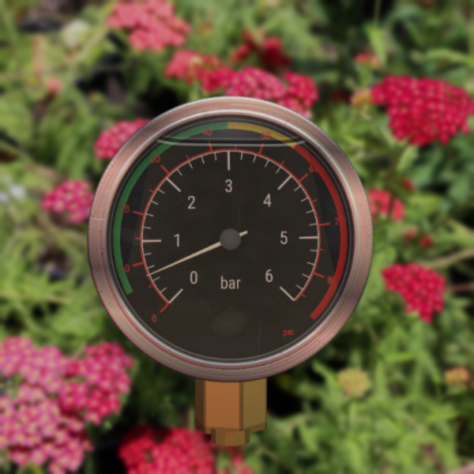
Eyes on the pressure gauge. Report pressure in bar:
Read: 0.5 bar
